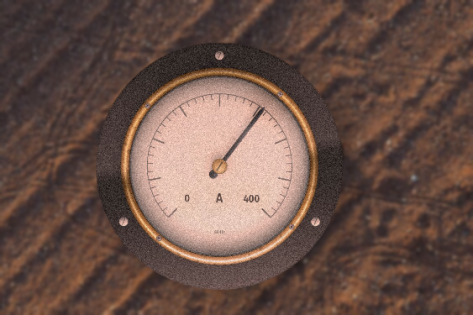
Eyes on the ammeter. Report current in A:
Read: 255 A
